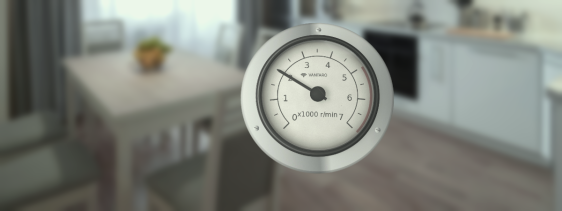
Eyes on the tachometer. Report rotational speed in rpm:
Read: 2000 rpm
